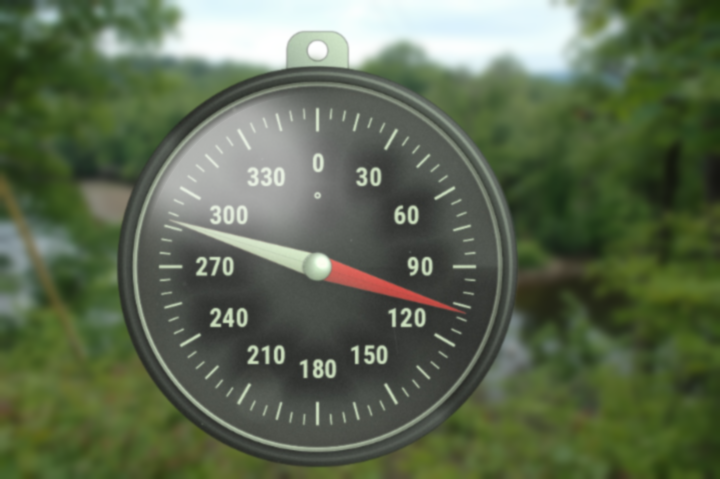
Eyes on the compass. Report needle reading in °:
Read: 107.5 °
